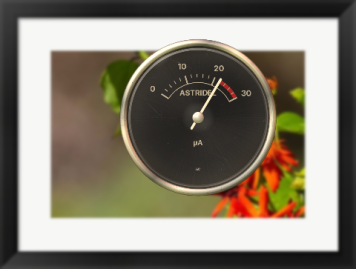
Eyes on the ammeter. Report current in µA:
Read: 22 µA
